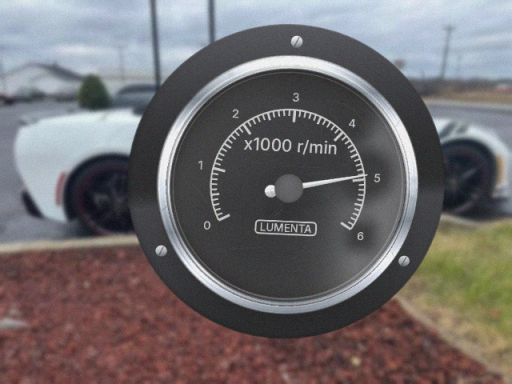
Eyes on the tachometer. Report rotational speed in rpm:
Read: 4900 rpm
